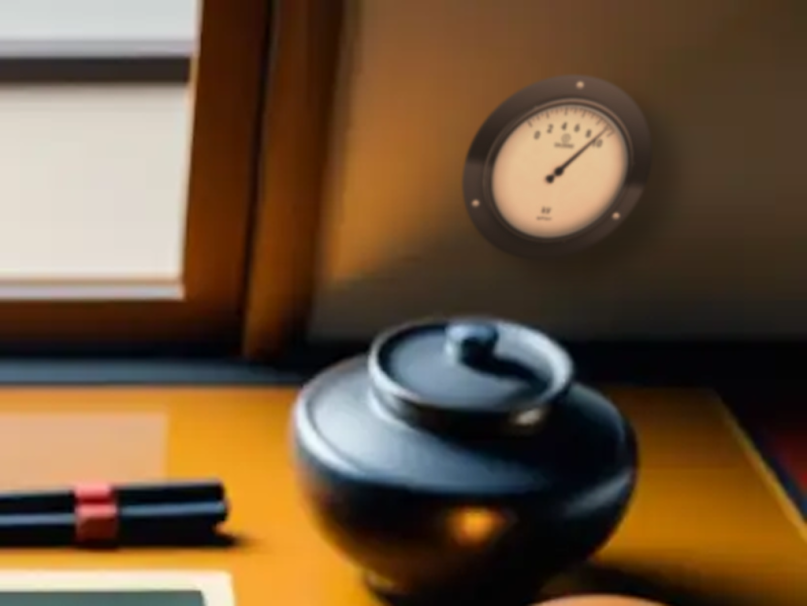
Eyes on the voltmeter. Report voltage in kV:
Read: 9 kV
